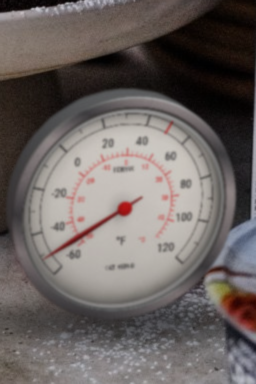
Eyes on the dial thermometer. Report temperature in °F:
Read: -50 °F
